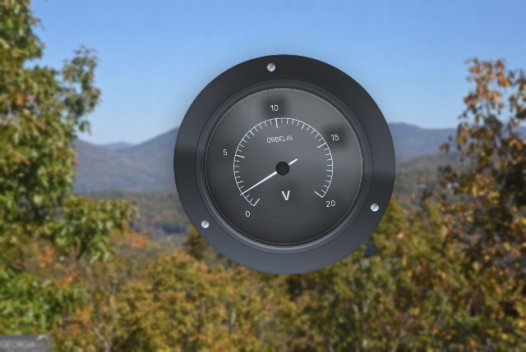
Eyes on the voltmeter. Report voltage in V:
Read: 1.5 V
